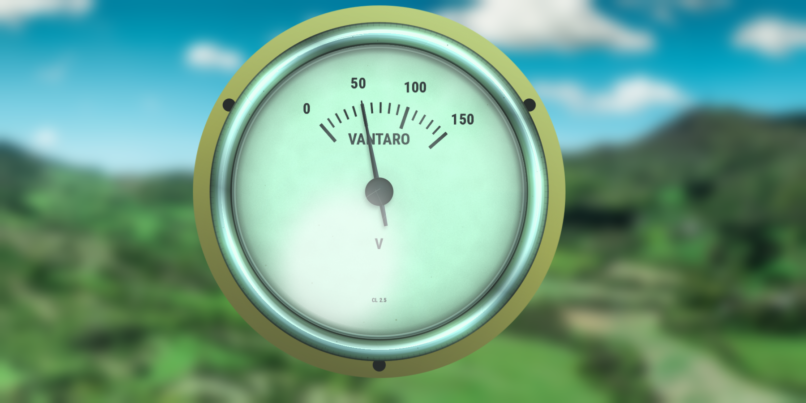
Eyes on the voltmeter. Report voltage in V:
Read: 50 V
